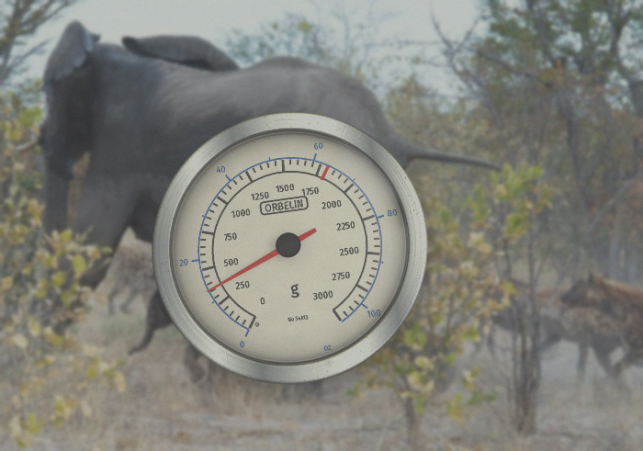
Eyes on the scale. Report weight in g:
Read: 350 g
